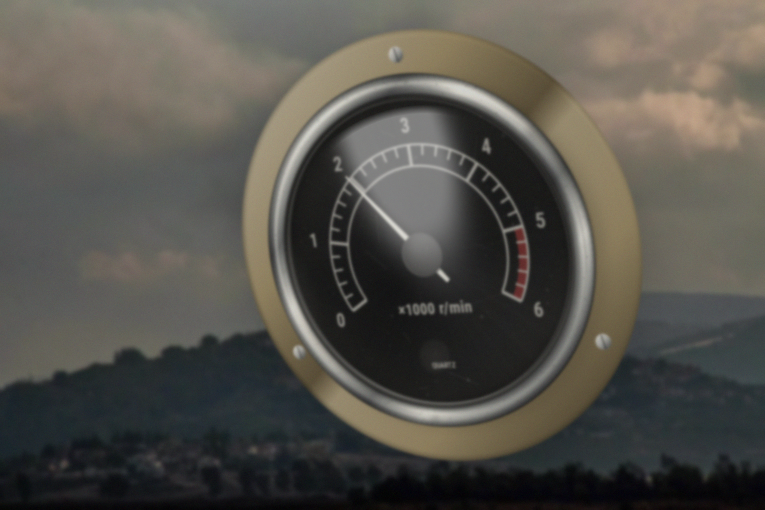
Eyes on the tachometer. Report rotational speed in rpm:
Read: 2000 rpm
